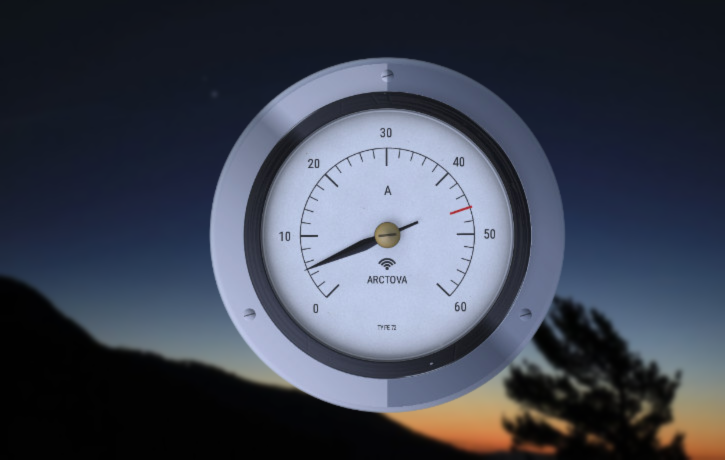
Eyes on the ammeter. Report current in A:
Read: 5 A
